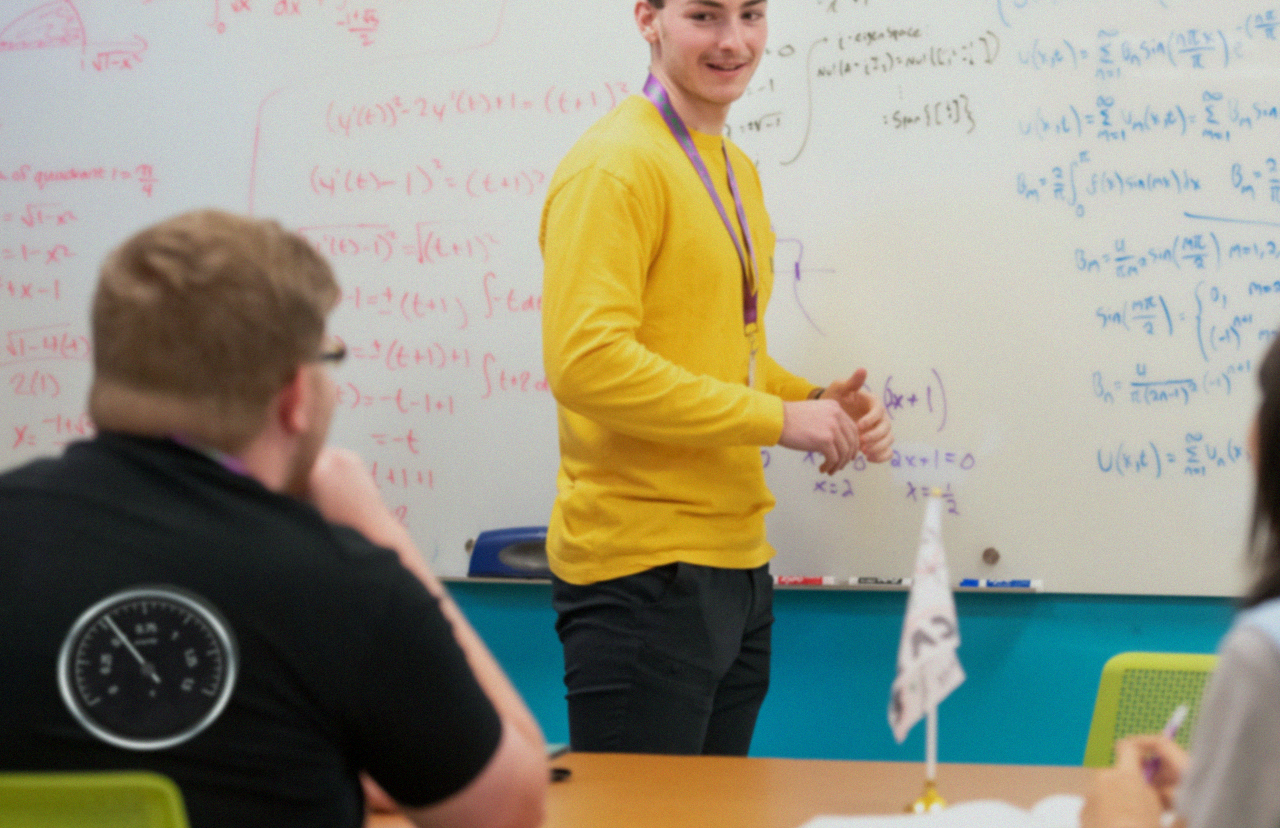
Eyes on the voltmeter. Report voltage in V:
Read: 0.55 V
